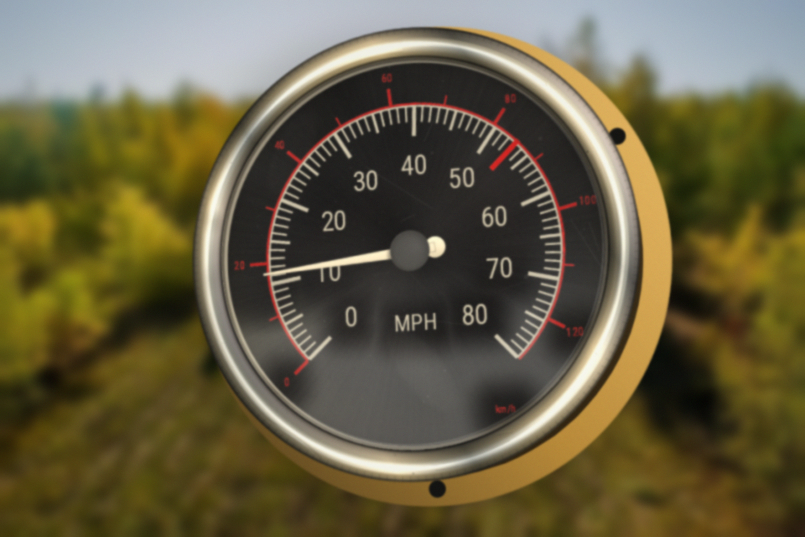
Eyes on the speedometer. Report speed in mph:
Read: 11 mph
